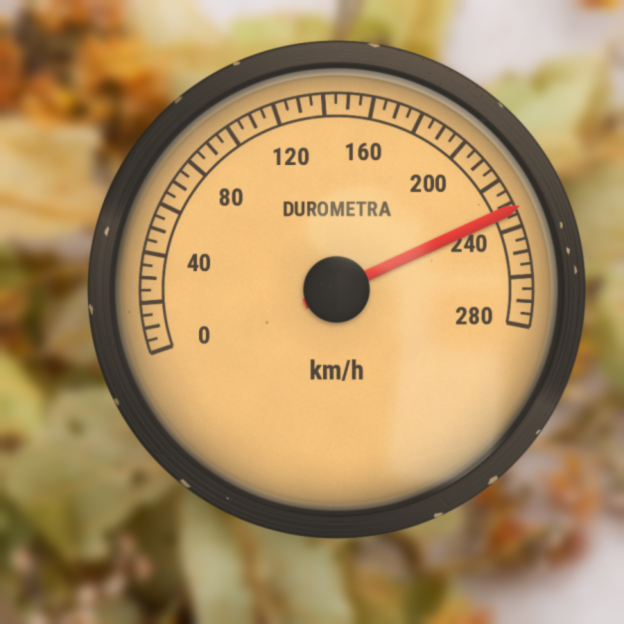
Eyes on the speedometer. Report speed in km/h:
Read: 232.5 km/h
